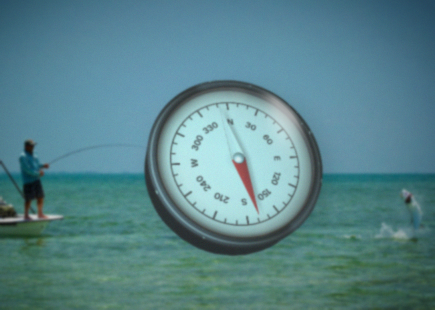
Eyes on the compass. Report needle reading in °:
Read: 170 °
